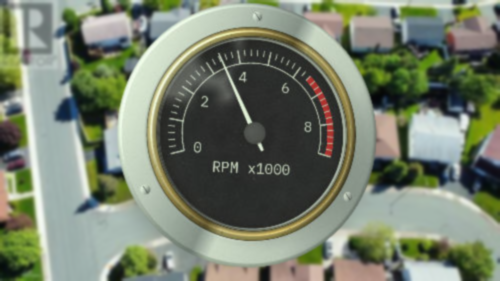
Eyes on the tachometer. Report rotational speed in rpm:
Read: 3400 rpm
